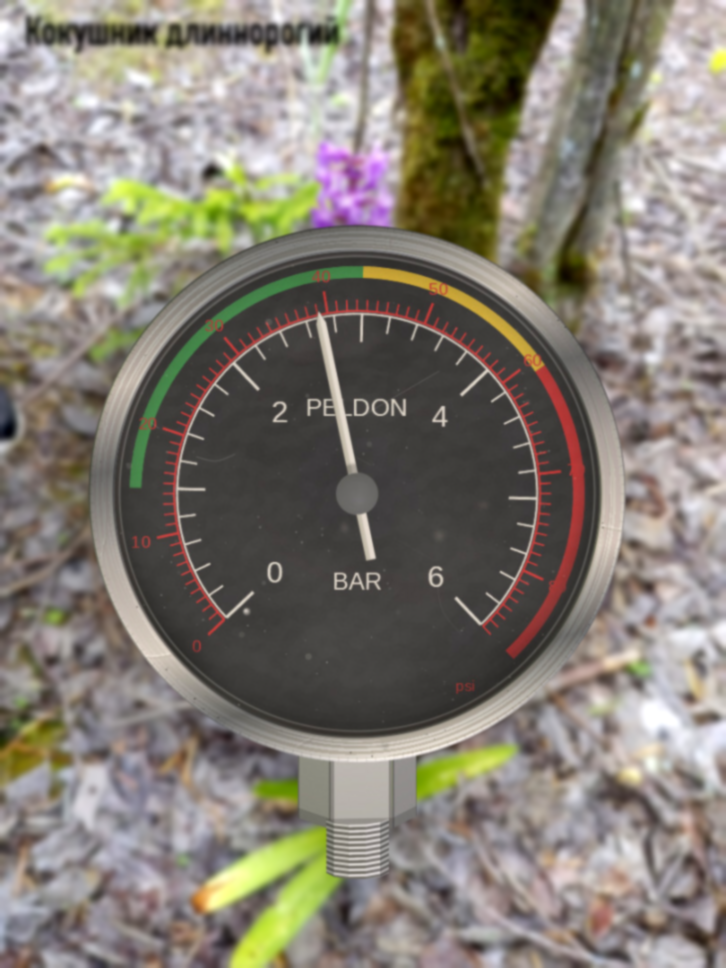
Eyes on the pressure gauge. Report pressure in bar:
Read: 2.7 bar
